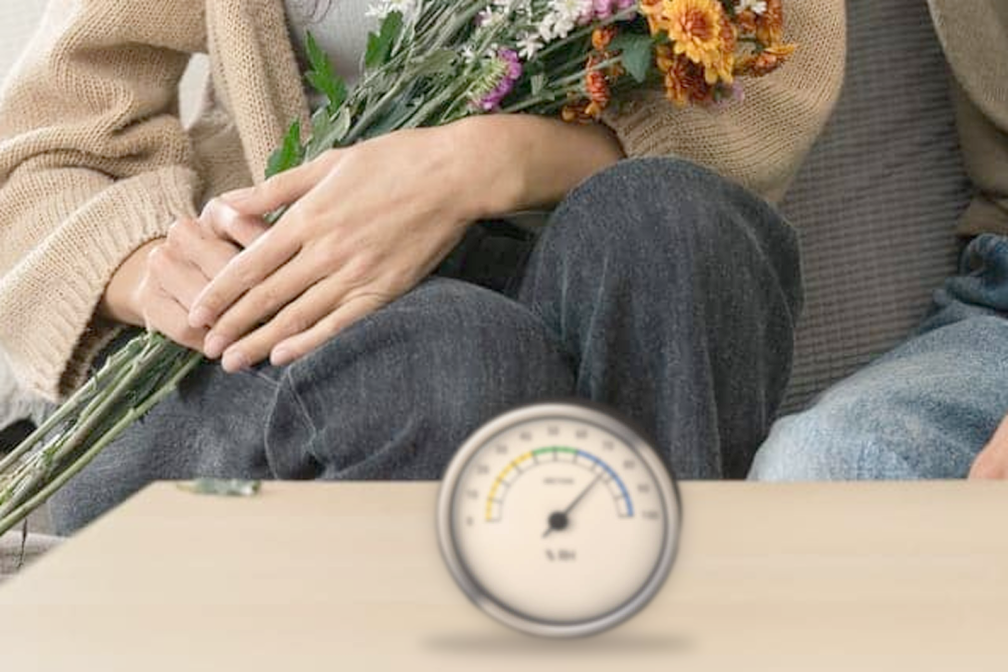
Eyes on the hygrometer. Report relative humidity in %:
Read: 75 %
